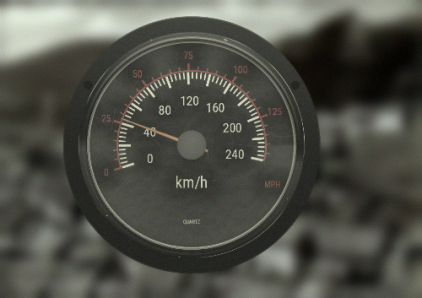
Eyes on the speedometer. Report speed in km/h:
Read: 44 km/h
